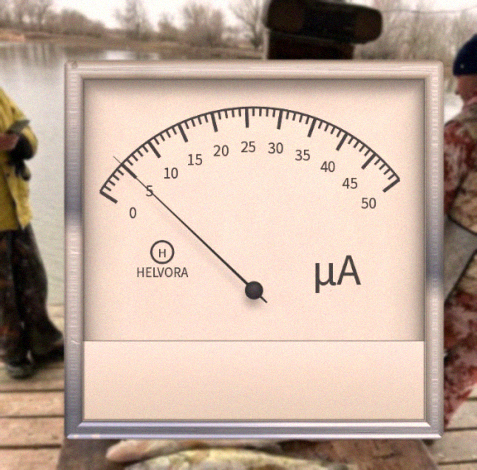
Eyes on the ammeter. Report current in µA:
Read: 5 µA
